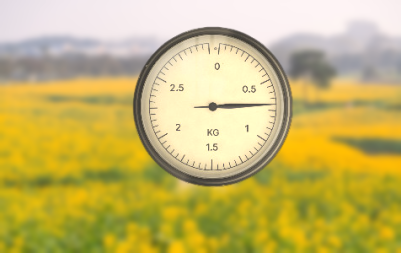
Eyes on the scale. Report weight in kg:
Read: 0.7 kg
